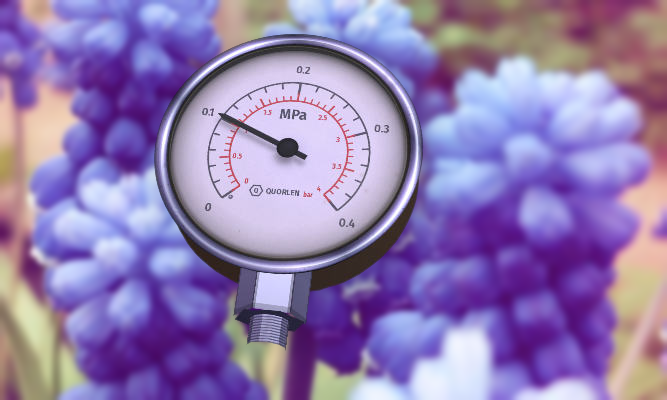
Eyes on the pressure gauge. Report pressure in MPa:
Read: 0.1 MPa
